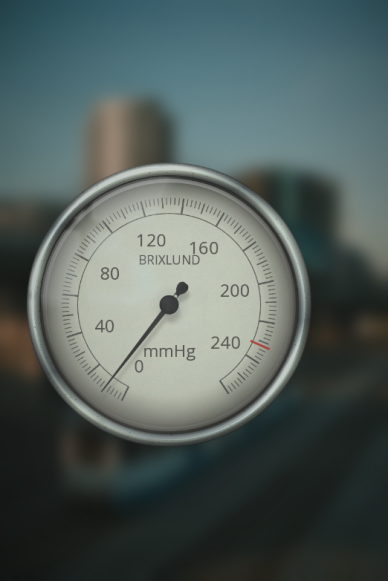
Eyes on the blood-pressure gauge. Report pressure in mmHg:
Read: 10 mmHg
